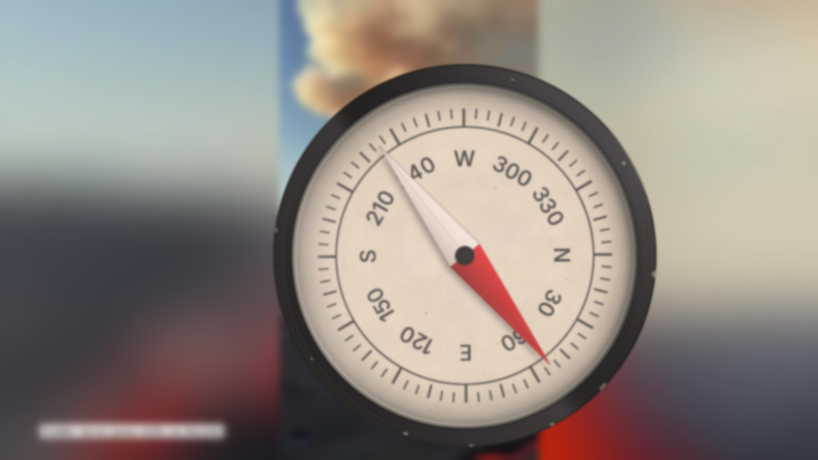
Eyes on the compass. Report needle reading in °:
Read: 52.5 °
